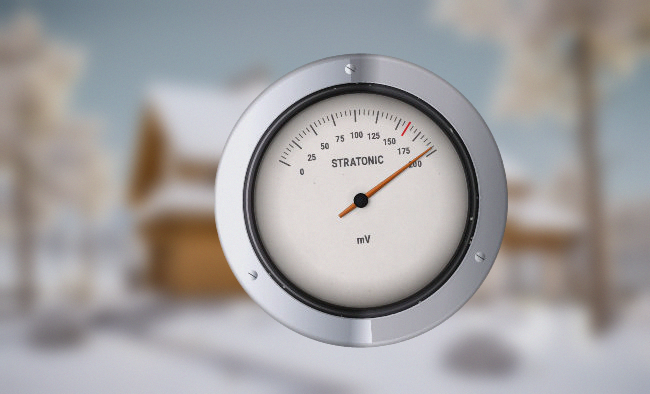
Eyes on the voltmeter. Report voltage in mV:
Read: 195 mV
